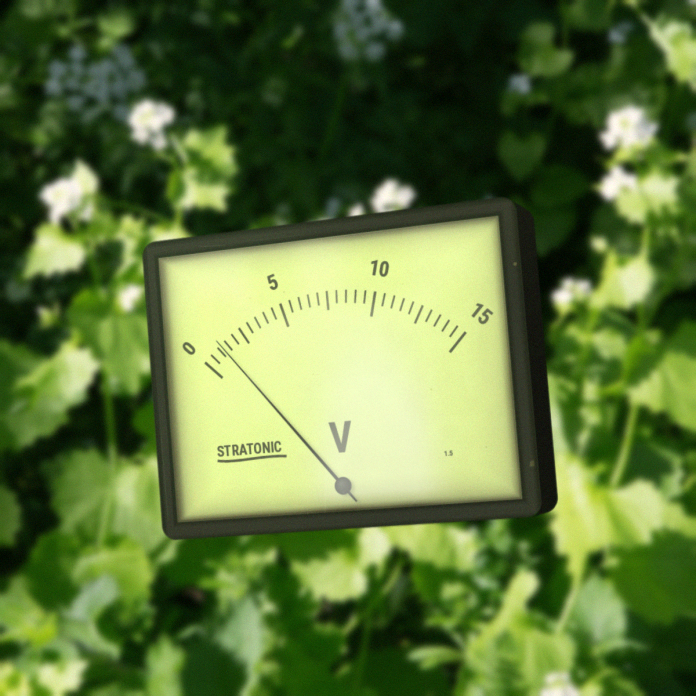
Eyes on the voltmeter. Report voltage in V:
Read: 1.25 V
